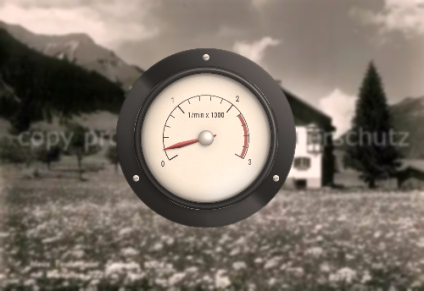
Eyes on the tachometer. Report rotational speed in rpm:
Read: 200 rpm
